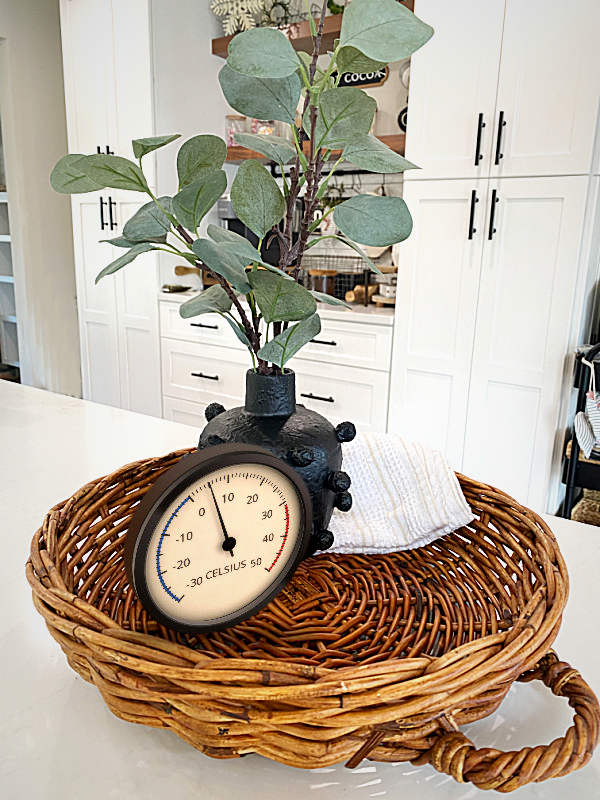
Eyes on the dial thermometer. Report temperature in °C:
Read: 5 °C
